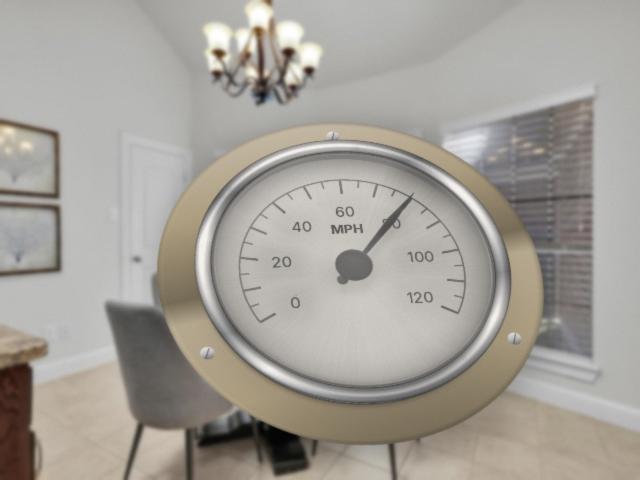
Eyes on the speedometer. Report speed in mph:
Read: 80 mph
